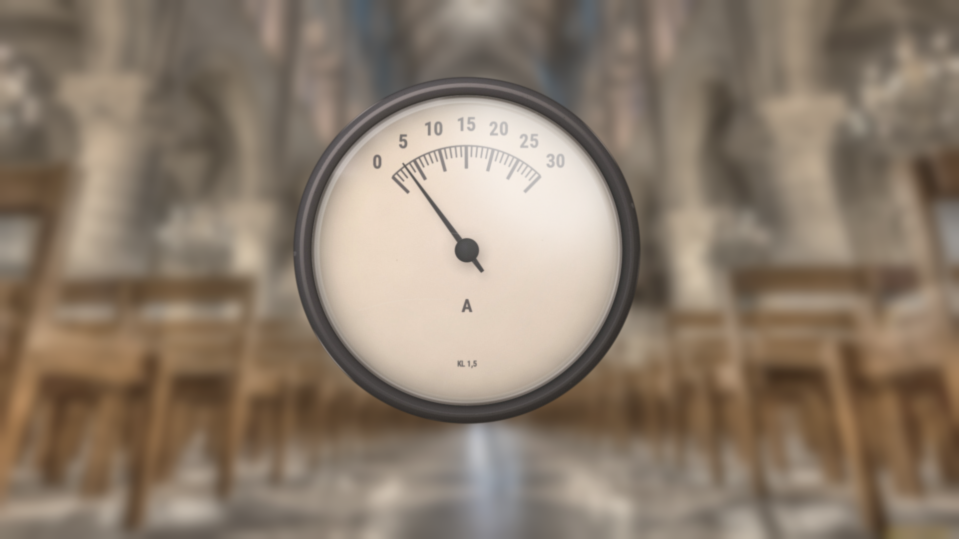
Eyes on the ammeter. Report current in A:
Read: 3 A
